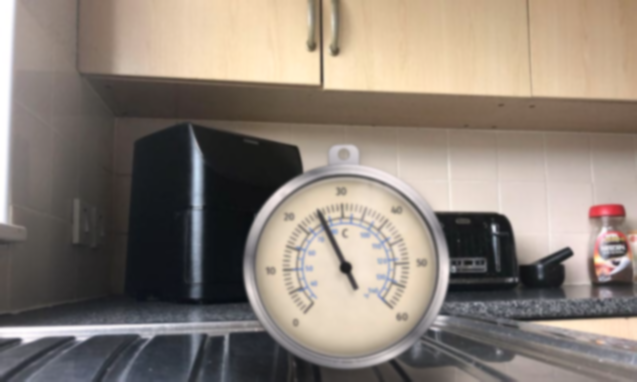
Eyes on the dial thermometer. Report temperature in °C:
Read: 25 °C
